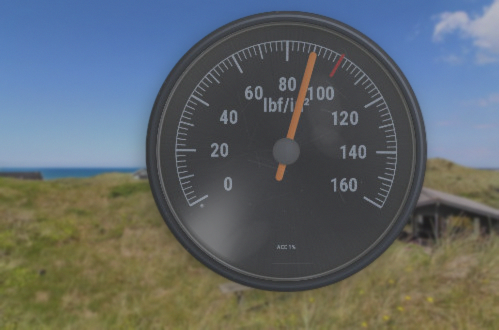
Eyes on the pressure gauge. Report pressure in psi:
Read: 90 psi
